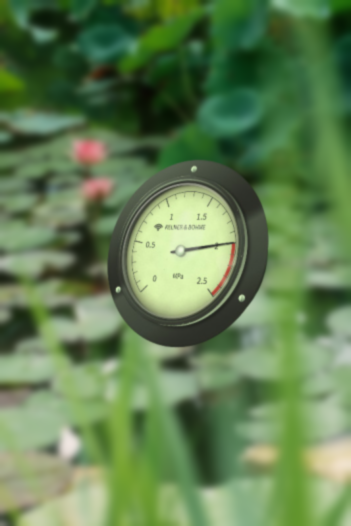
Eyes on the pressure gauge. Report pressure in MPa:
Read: 2 MPa
